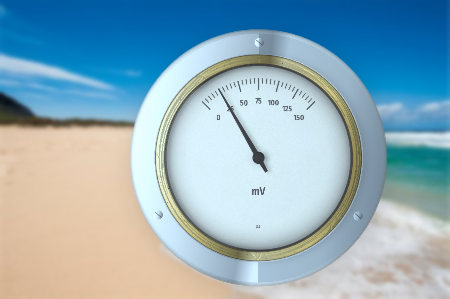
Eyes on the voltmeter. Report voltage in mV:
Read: 25 mV
